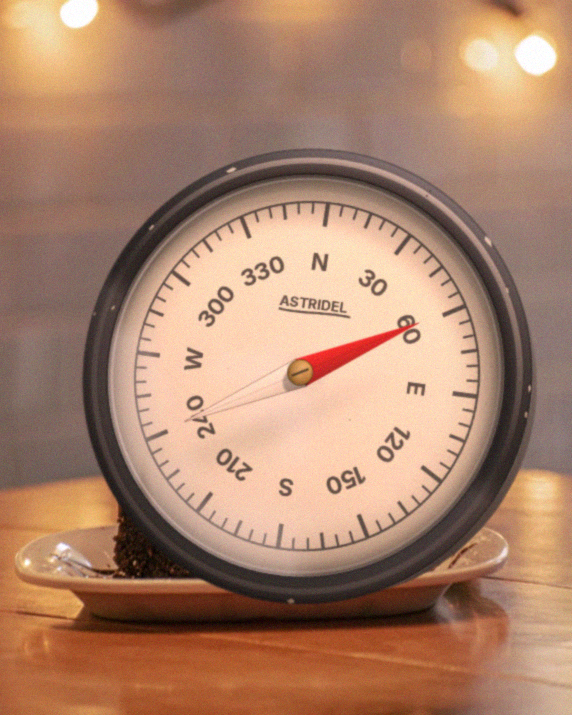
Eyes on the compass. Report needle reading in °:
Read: 60 °
